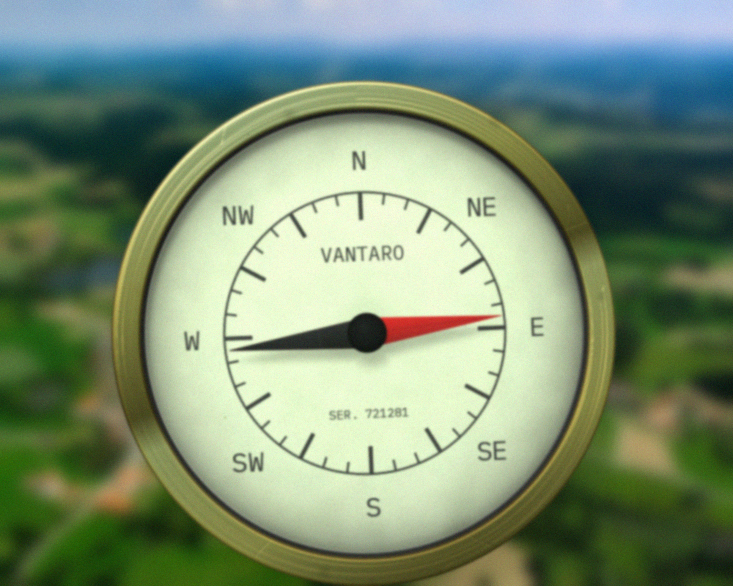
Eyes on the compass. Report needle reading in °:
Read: 85 °
